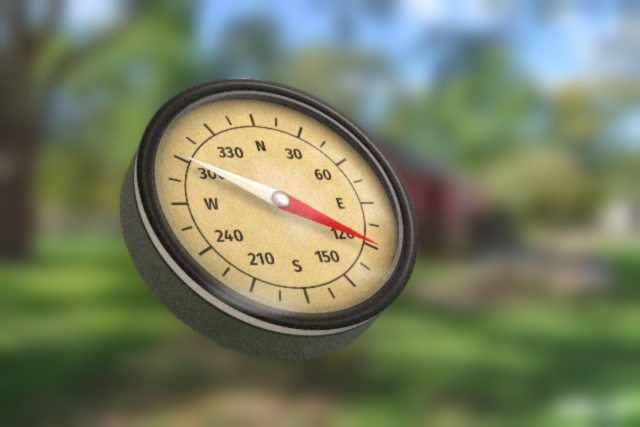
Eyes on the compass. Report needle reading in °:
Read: 120 °
